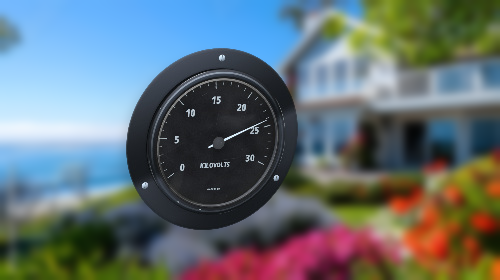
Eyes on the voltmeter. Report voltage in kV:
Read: 24 kV
